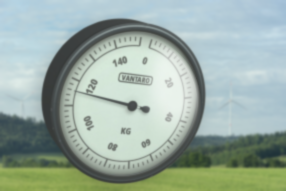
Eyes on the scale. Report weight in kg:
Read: 116 kg
